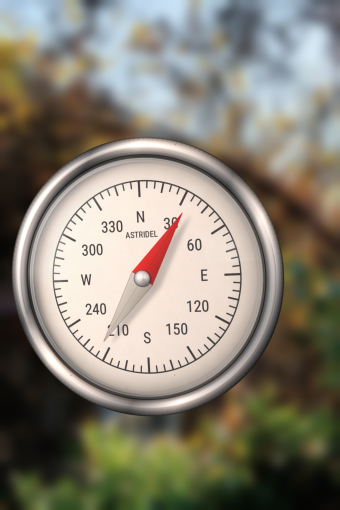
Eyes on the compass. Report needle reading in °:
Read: 35 °
